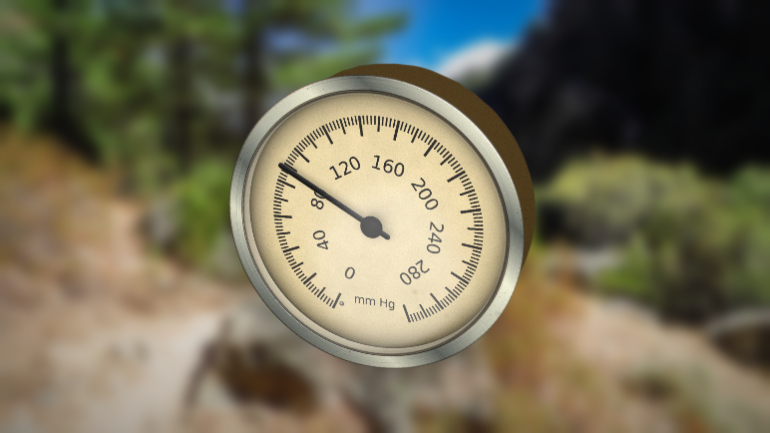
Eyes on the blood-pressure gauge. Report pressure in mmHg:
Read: 90 mmHg
